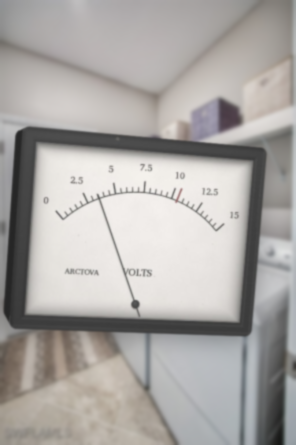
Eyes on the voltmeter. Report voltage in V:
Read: 3.5 V
